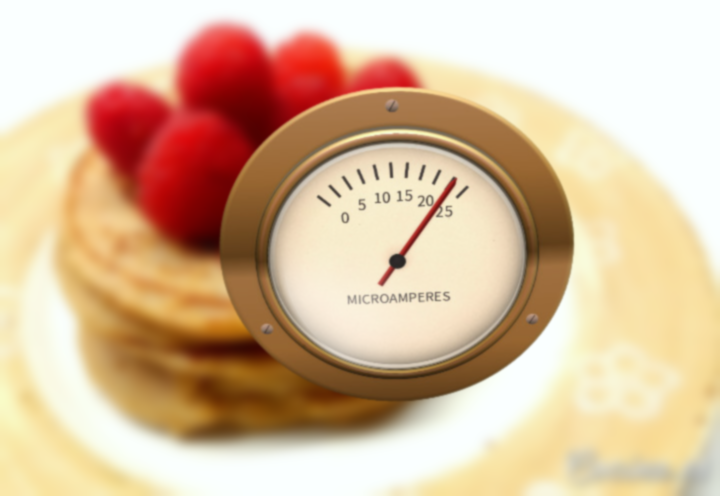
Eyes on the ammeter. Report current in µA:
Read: 22.5 µA
